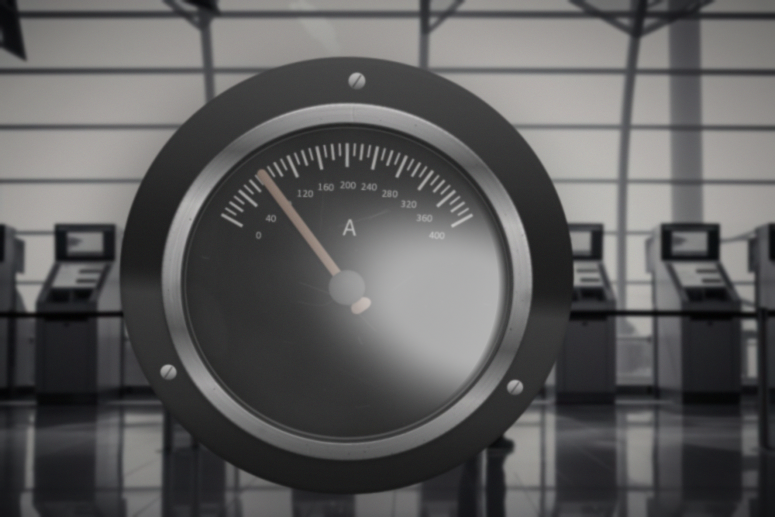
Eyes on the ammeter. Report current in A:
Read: 80 A
